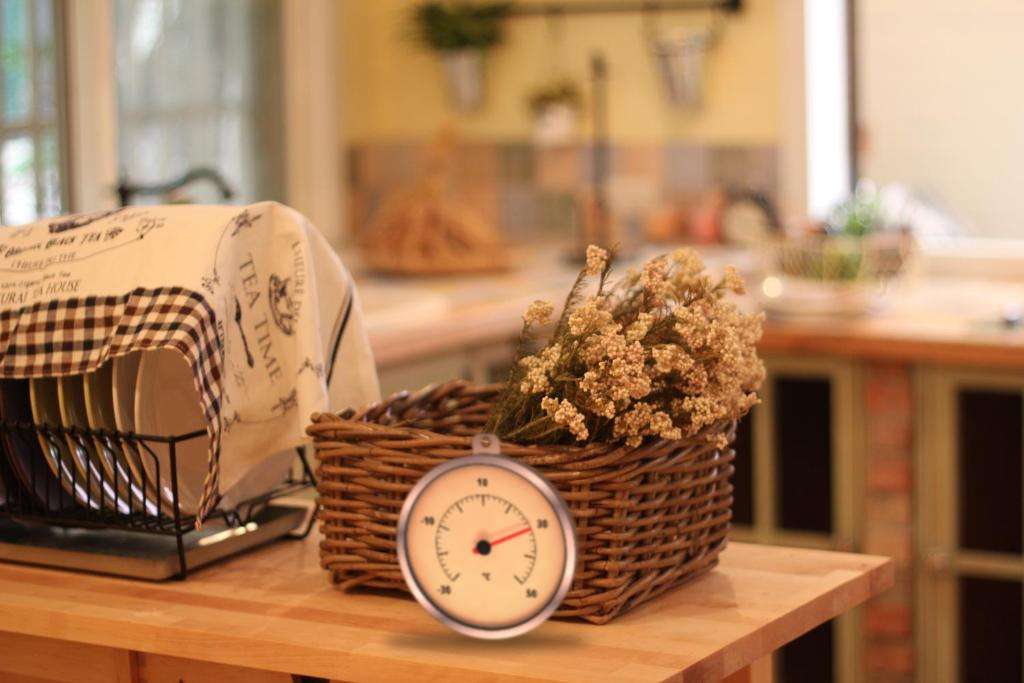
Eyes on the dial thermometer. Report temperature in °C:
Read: 30 °C
